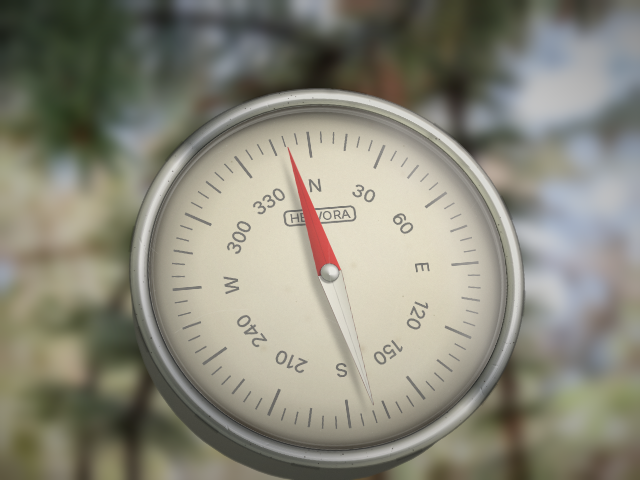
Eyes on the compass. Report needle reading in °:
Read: 350 °
